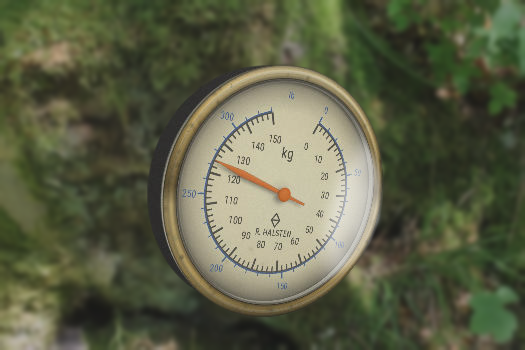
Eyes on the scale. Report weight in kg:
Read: 124 kg
